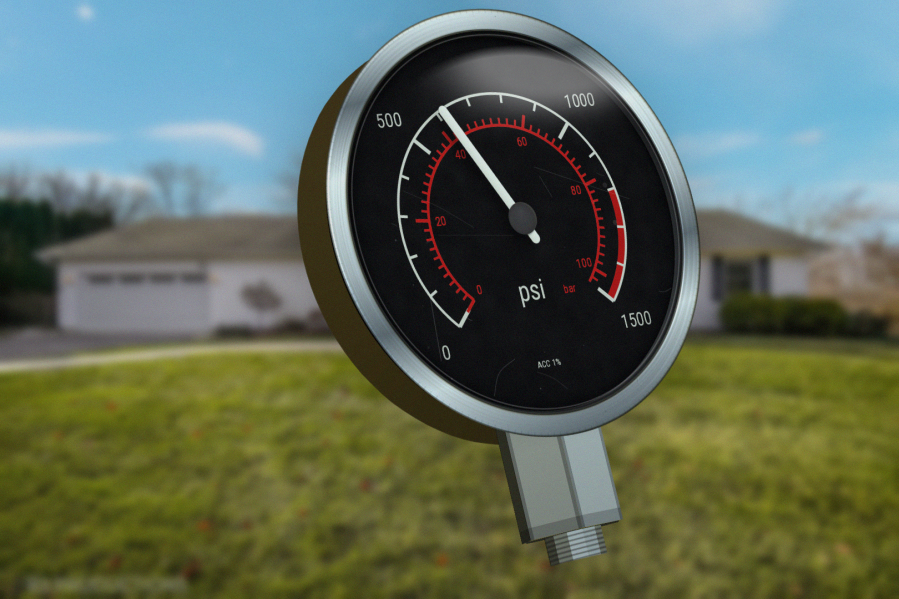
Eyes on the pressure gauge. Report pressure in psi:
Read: 600 psi
